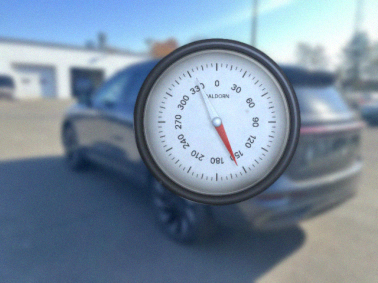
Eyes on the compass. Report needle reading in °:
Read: 155 °
